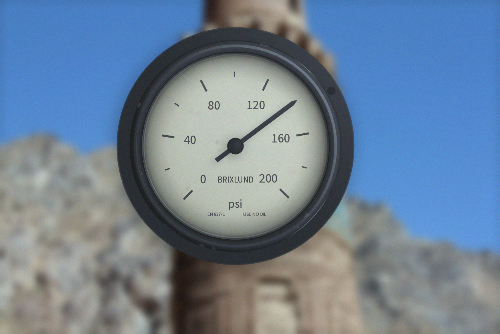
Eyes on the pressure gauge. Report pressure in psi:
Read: 140 psi
